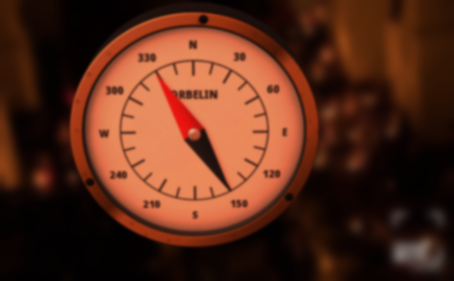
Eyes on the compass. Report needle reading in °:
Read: 330 °
